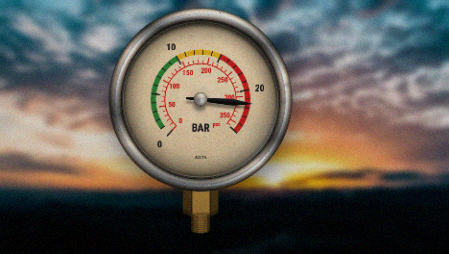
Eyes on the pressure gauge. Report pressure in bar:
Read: 21.5 bar
